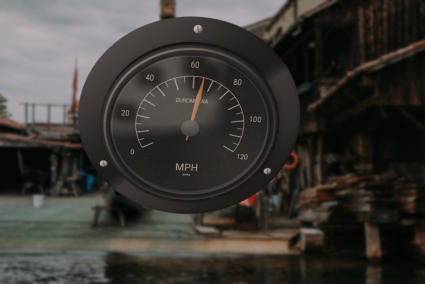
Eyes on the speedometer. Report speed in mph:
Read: 65 mph
